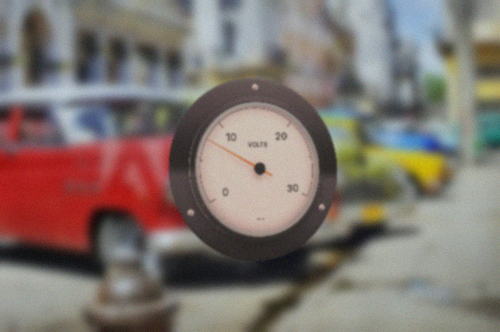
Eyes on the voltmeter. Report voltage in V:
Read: 7.5 V
